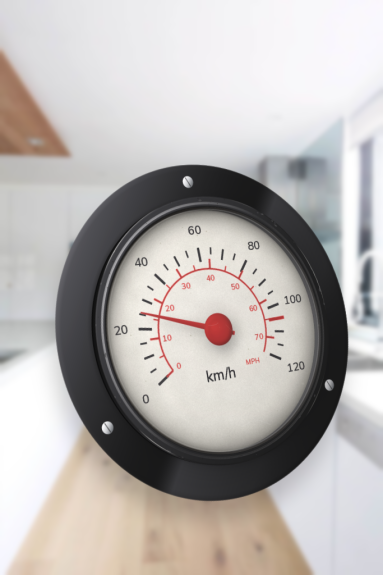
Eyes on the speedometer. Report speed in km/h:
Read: 25 km/h
